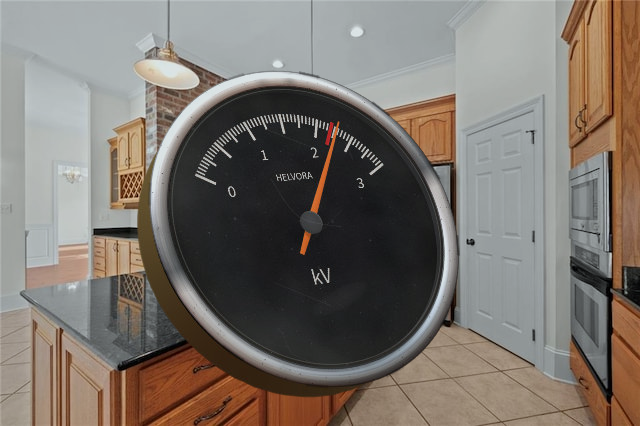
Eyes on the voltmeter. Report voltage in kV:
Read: 2.25 kV
